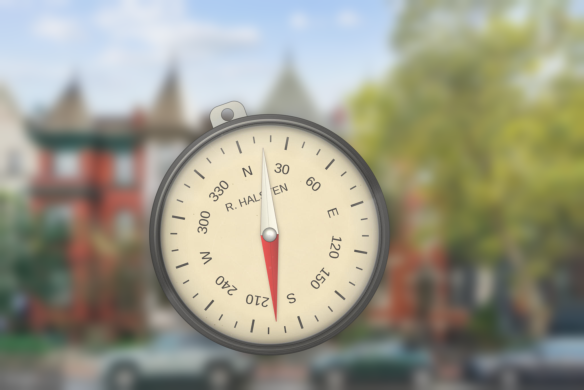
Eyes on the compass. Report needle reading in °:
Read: 195 °
